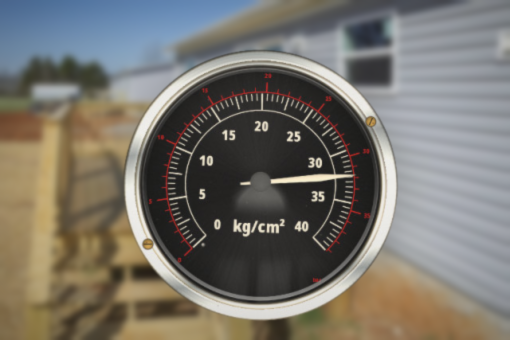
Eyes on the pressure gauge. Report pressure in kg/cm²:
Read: 32.5 kg/cm²
